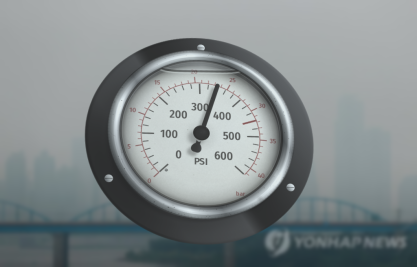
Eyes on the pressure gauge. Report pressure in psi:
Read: 340 psi
